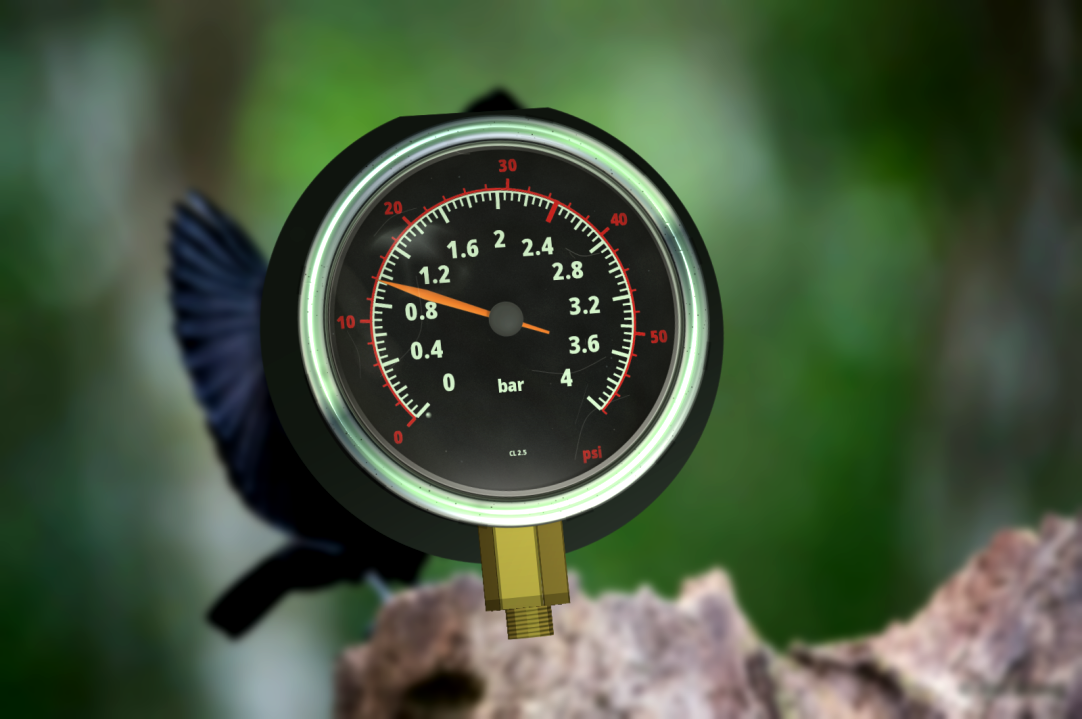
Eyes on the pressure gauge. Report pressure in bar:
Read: 0.95 bar
